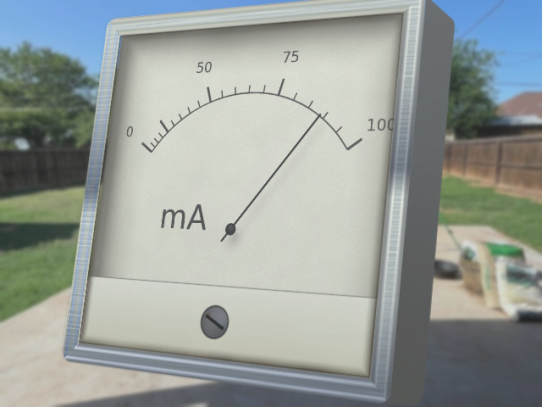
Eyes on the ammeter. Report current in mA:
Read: 90 mA
